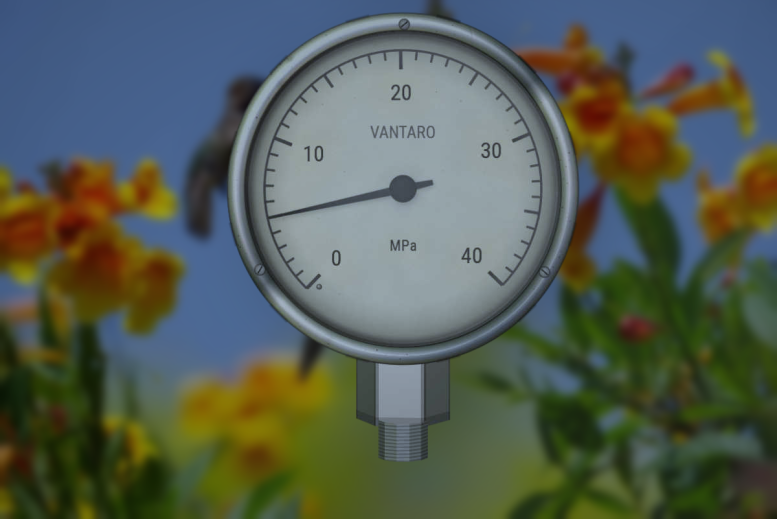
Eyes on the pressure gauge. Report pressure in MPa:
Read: 5 MPa
